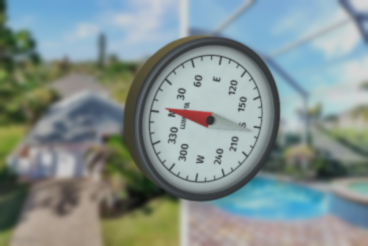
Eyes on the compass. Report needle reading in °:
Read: 5 °
